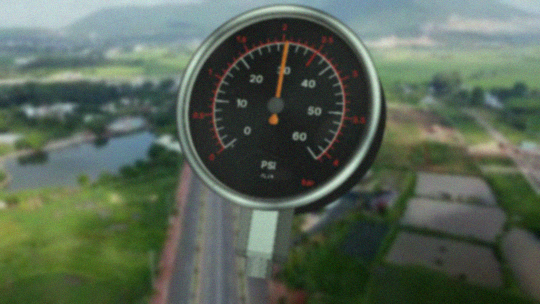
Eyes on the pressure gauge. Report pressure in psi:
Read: 30 psi
